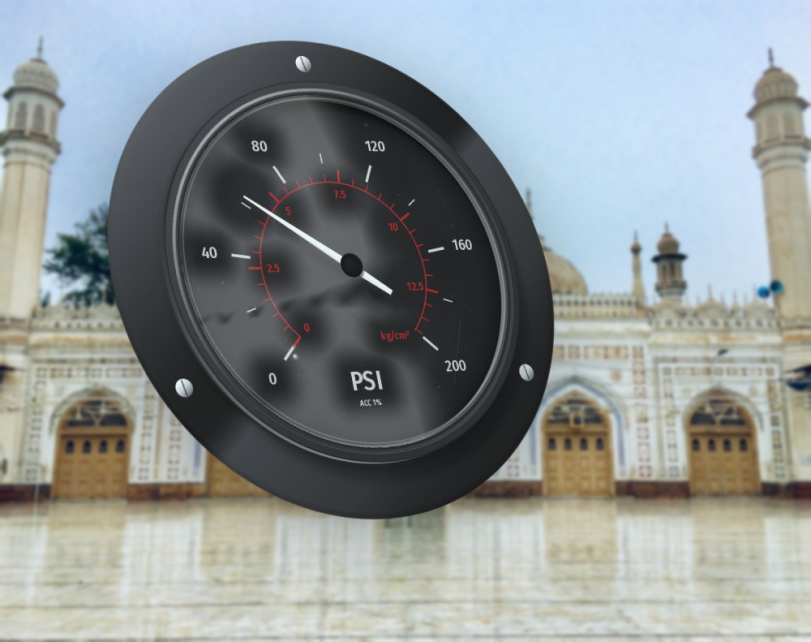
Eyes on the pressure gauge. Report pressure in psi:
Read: 60 psi
